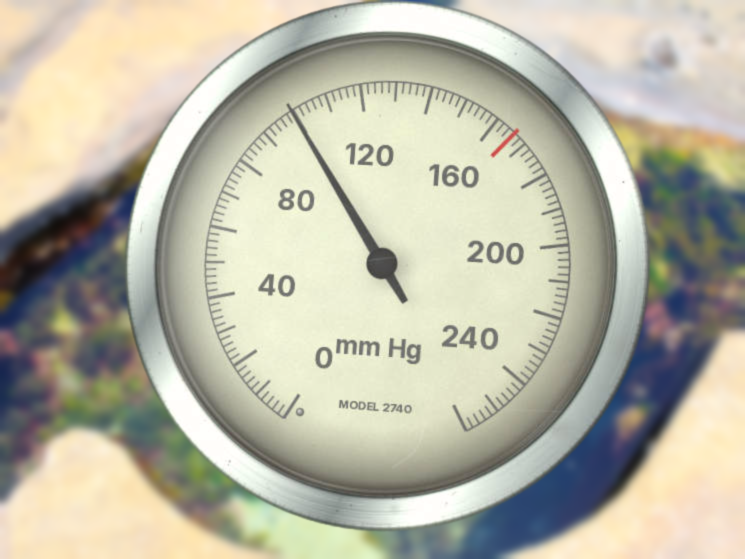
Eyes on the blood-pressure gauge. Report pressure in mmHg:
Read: 100 mmHg
